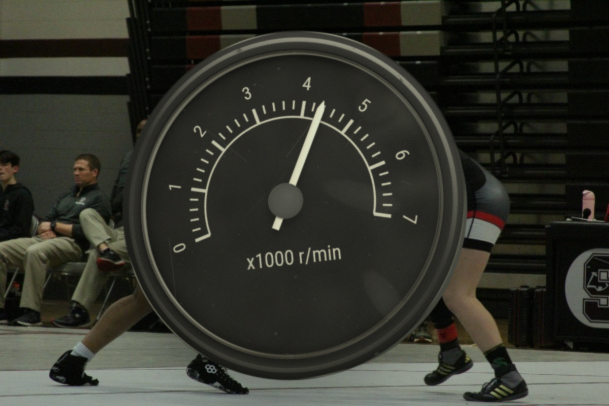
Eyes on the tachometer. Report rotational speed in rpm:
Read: 4400 rpm
